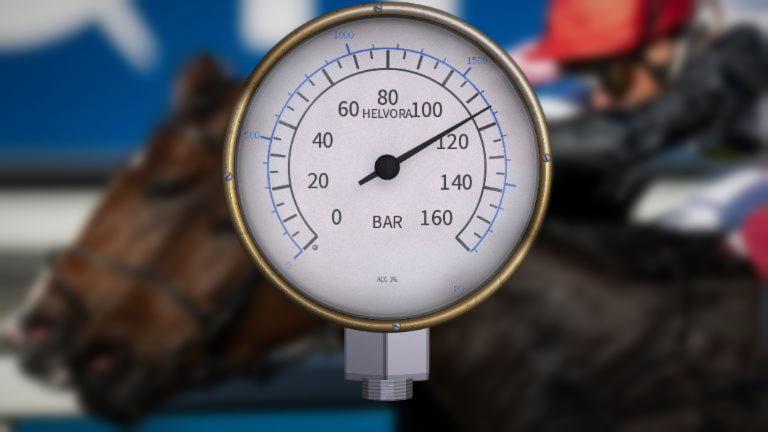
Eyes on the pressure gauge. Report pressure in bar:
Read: 115 bar
